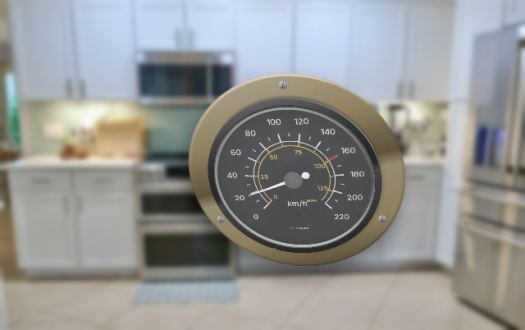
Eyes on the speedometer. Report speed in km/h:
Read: 20 km/h
